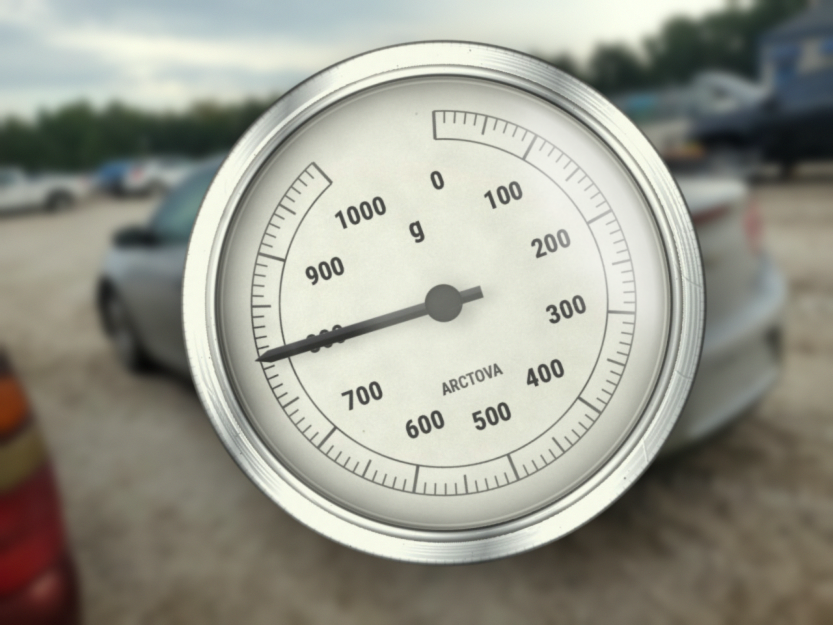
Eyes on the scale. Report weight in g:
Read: 800 g
